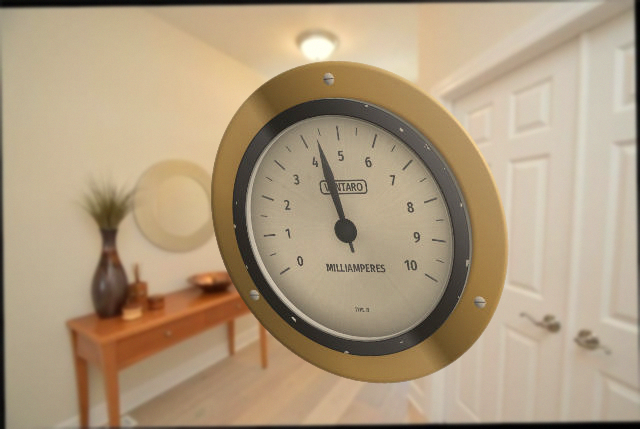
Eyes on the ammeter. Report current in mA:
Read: 4.5 mA
